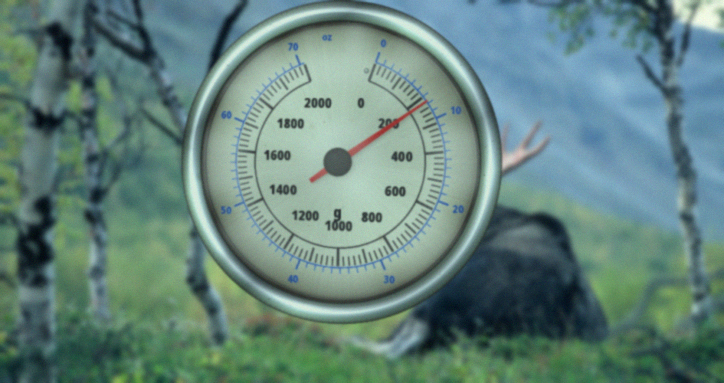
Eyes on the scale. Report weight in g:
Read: 220 g
